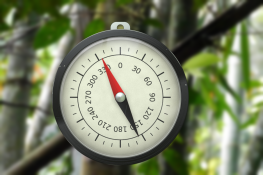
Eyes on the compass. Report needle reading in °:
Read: 335 °
